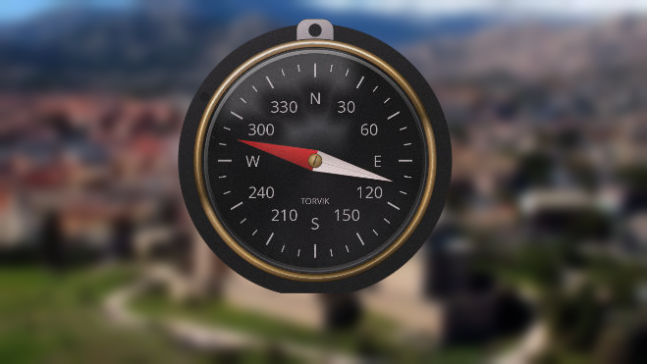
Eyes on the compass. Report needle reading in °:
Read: 285 °
